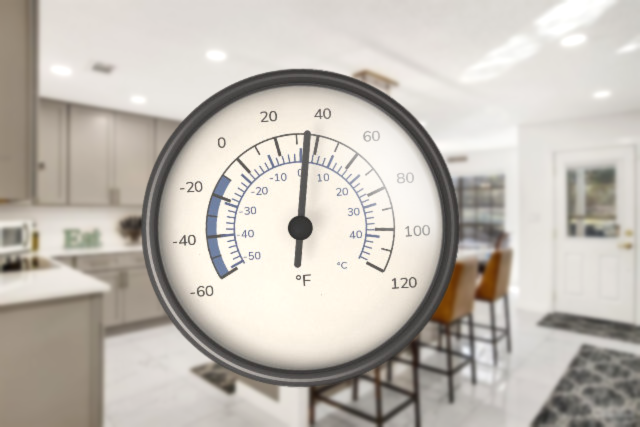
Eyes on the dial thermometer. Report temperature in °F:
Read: 35 °F
